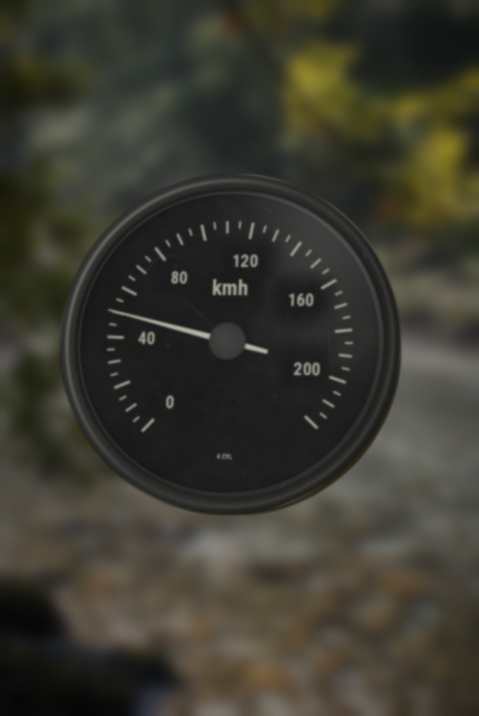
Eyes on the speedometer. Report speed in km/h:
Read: 50 km/h
